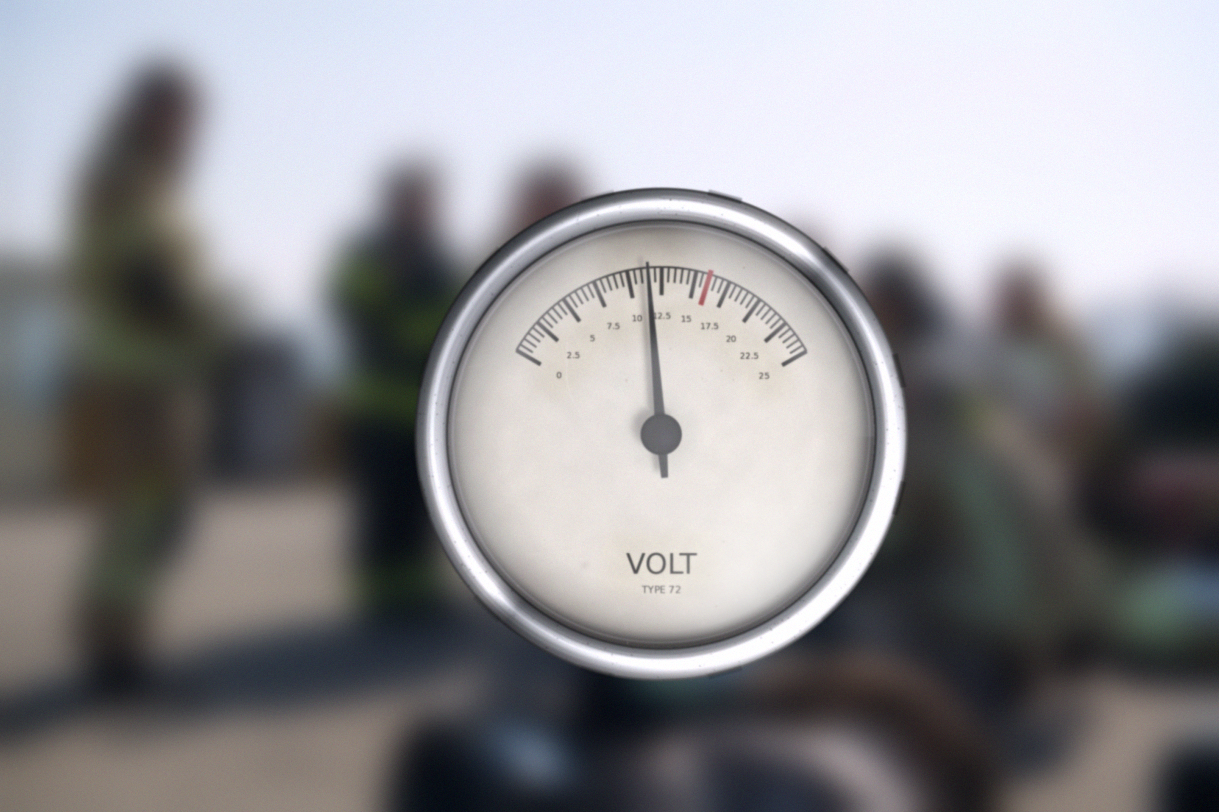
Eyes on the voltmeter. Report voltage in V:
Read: 11.5 V
